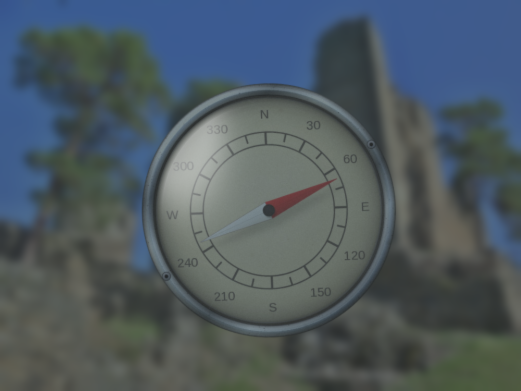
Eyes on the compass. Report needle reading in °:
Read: 67.5 °
